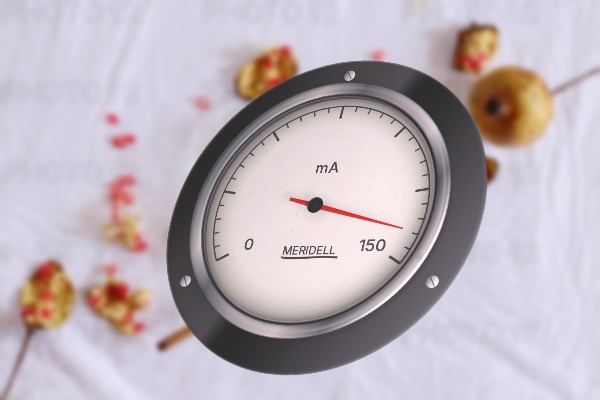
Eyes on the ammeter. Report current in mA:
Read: 140 mA
